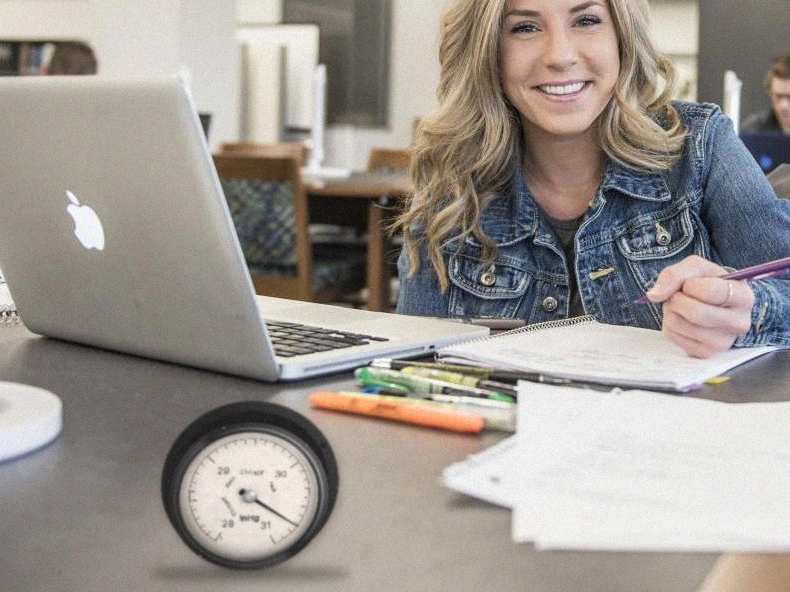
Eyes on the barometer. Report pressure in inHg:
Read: 30.7 inHg
